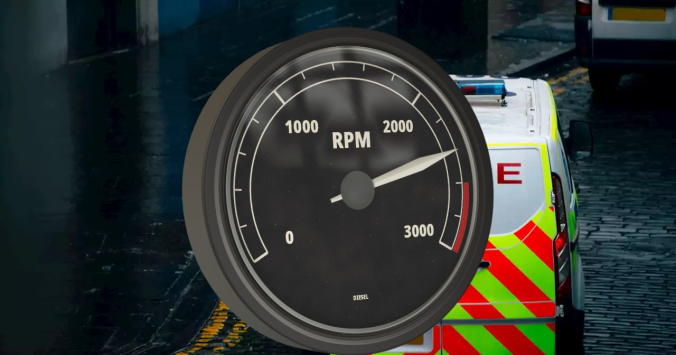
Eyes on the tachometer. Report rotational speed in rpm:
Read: 2400 rpm
